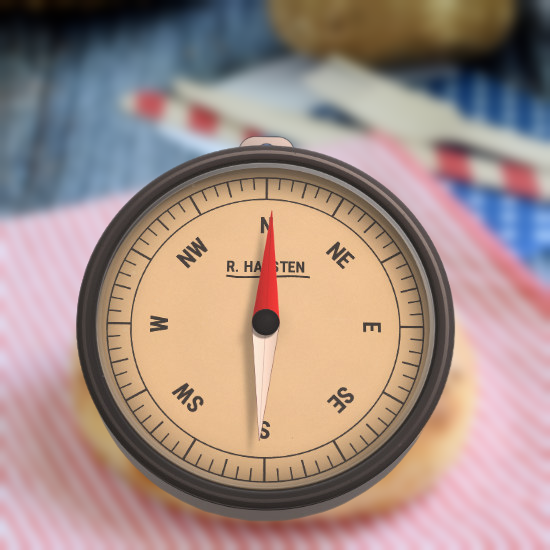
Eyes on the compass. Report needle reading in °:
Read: 2.5 °
